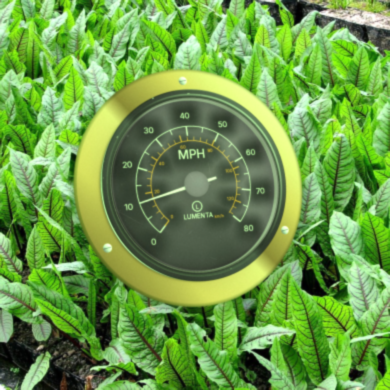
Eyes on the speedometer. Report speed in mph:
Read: 10 mph
